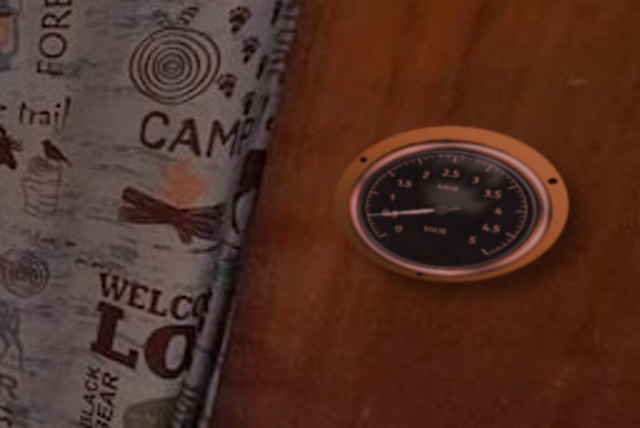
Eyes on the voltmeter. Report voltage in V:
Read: 0.5 V
